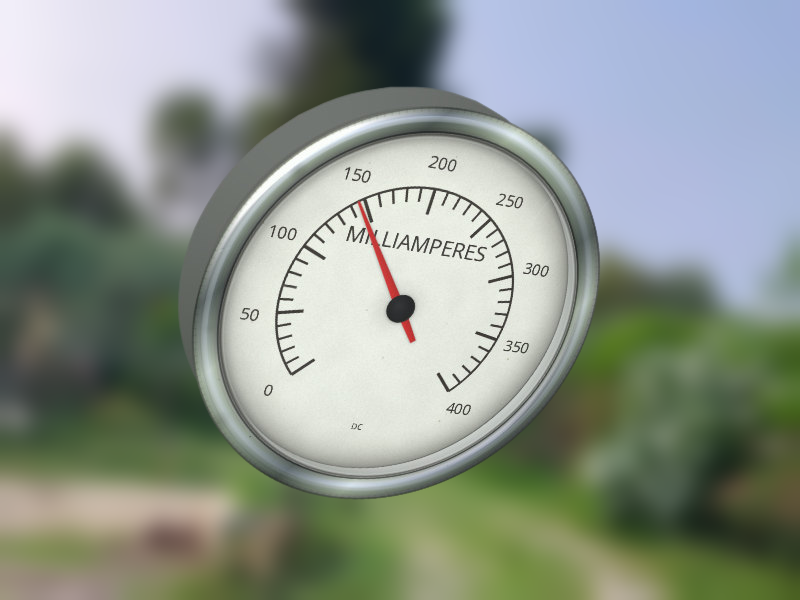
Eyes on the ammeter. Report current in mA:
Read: 145 mA
